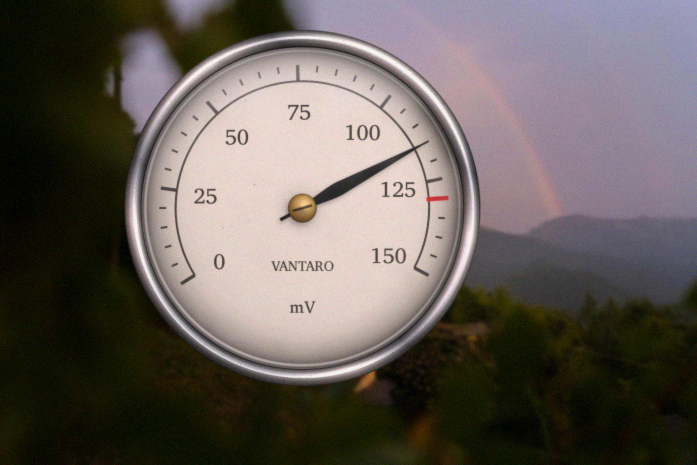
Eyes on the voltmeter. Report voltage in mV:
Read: 115 mV
